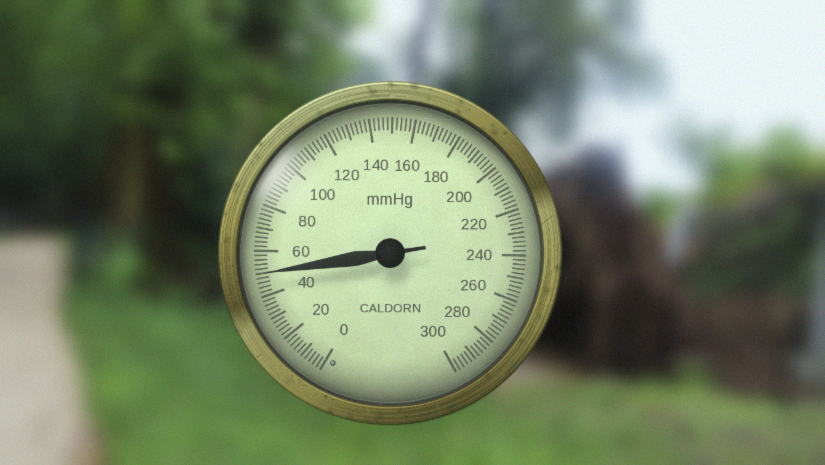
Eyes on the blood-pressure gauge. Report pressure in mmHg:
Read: 50 mmHg
